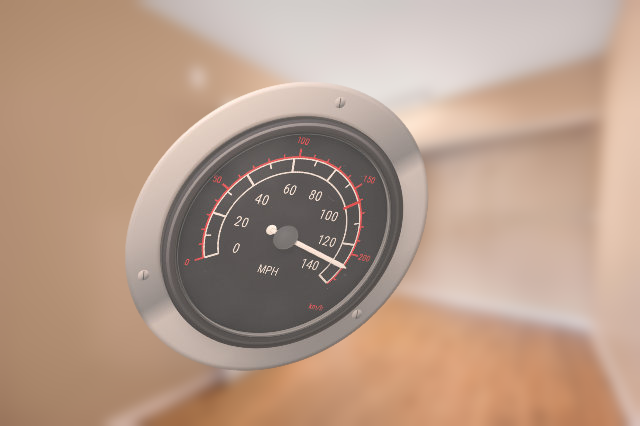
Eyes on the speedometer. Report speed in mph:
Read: 130 mph
